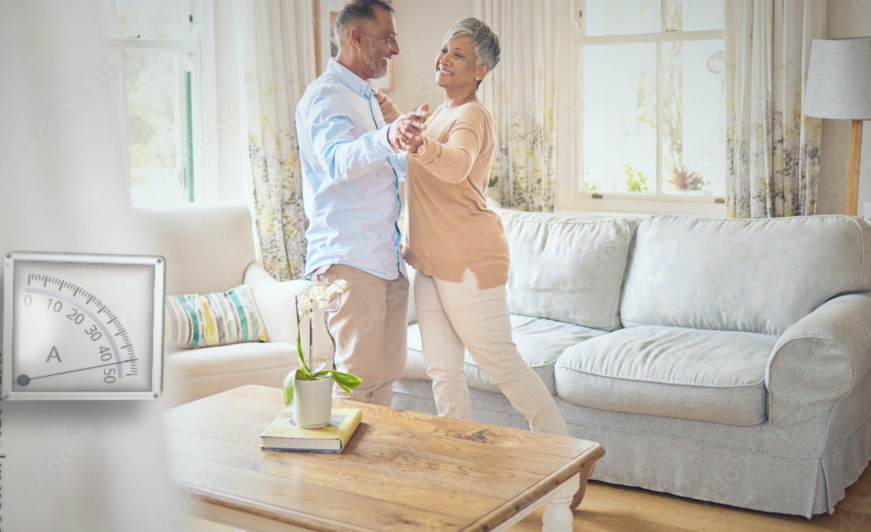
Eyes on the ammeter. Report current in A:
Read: 45 A
